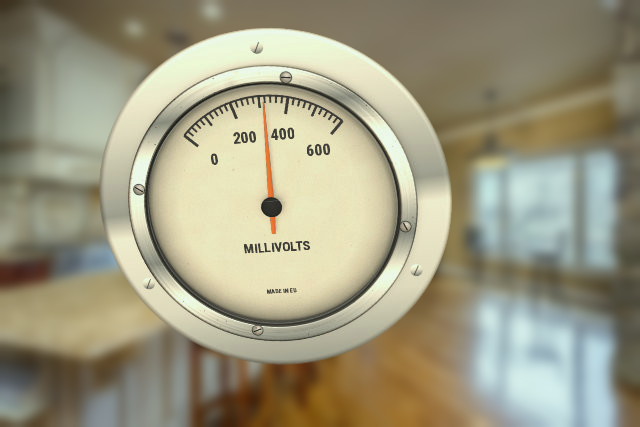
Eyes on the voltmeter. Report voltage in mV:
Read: 320 mV
